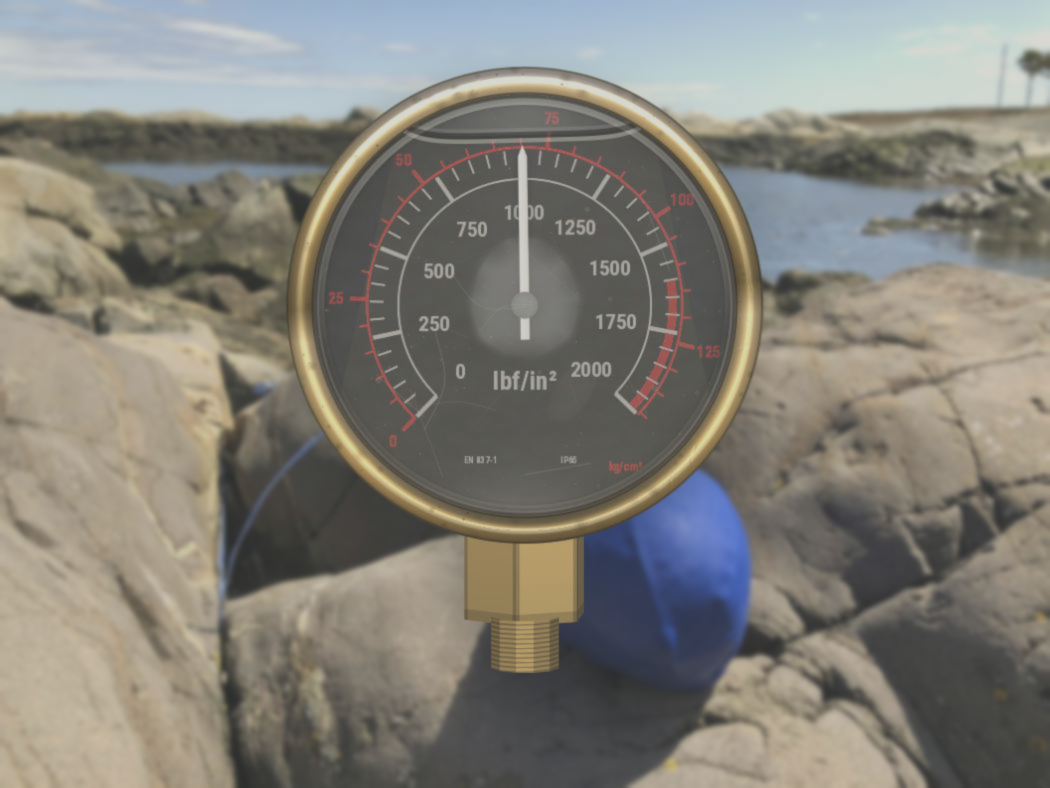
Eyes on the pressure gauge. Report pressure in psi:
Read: 1000 psi
